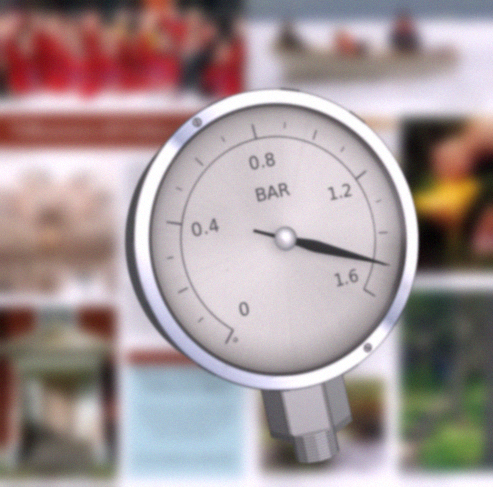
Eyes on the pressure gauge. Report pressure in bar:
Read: 1.5 bar
